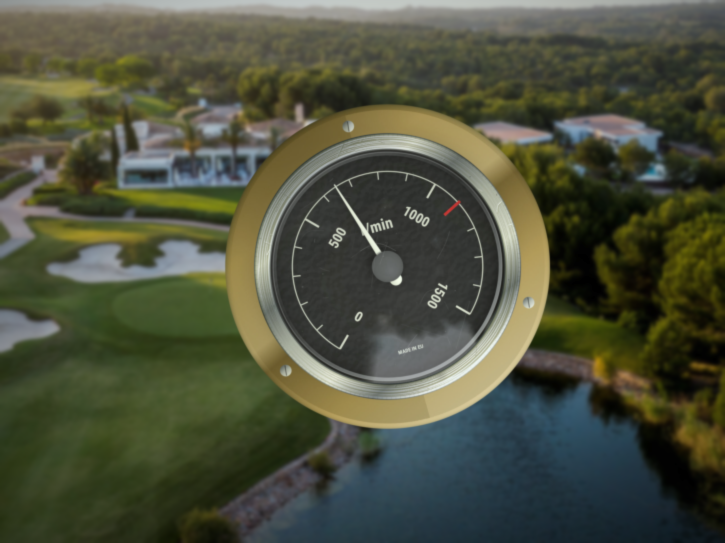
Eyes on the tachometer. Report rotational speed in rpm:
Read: 650 rpm
